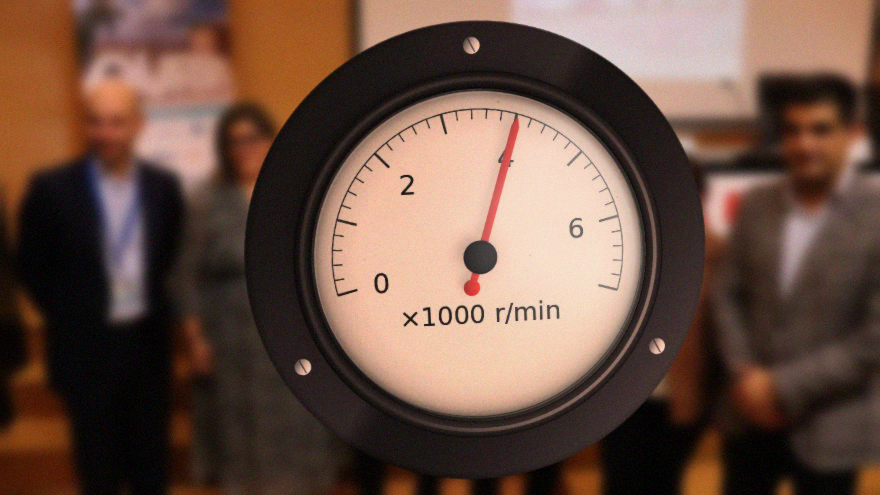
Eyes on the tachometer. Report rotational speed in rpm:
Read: 4000 rpm
